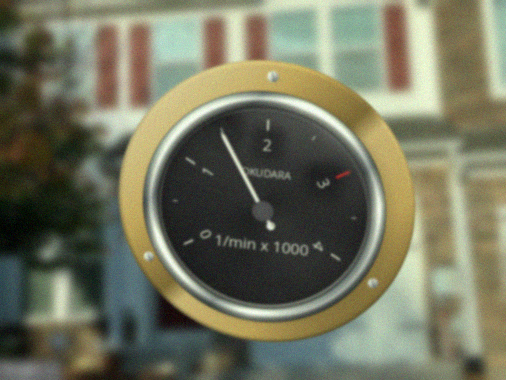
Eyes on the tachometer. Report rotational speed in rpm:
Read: 1500 rpm
